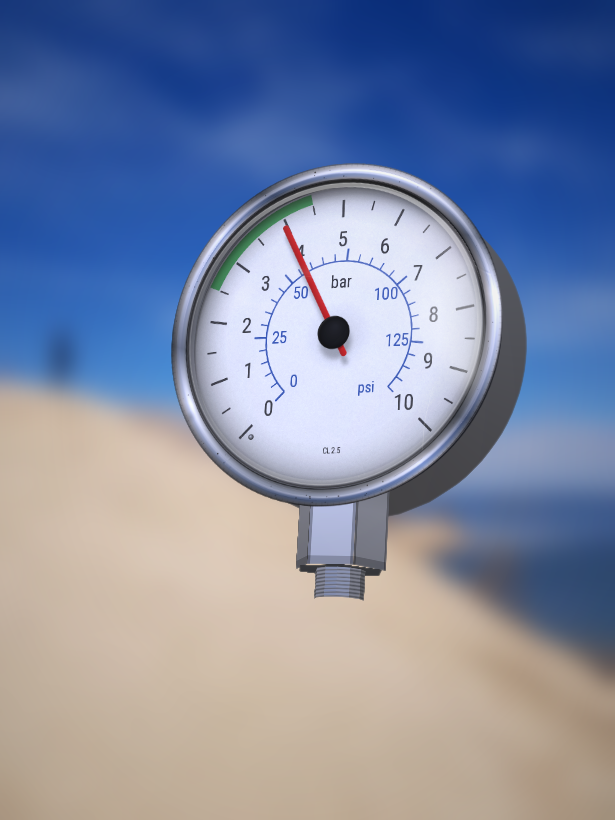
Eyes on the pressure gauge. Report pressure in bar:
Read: 4 bar
